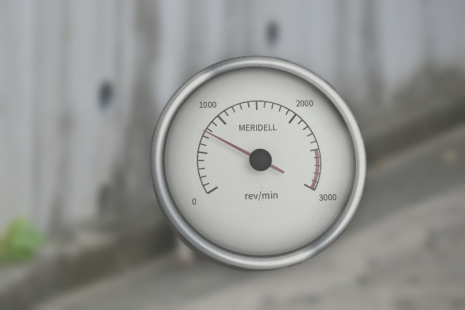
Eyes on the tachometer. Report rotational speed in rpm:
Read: 750 rpm
